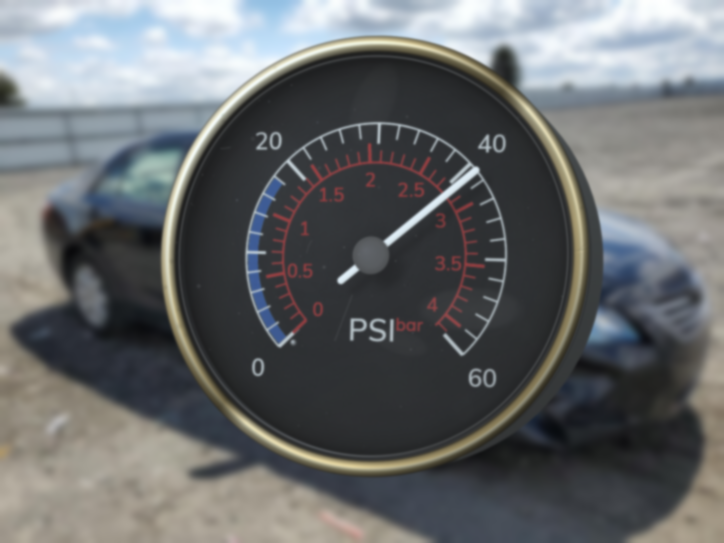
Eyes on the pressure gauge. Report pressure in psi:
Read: 41 psi
